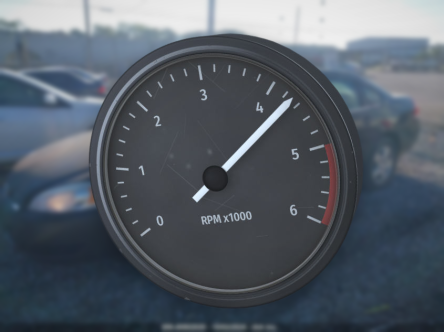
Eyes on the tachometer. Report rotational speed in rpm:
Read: 4300 rpm
